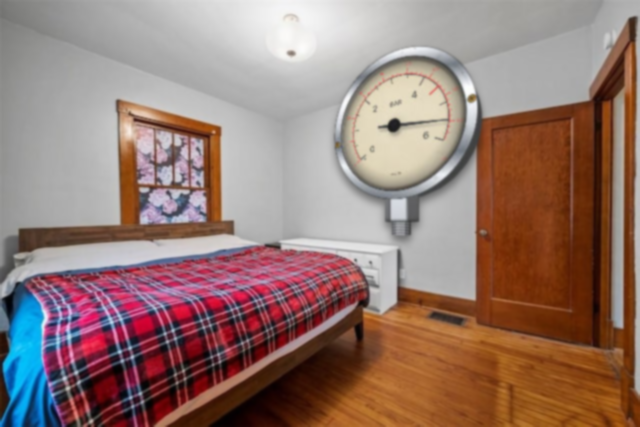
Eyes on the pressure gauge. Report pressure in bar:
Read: 5.5 bar
